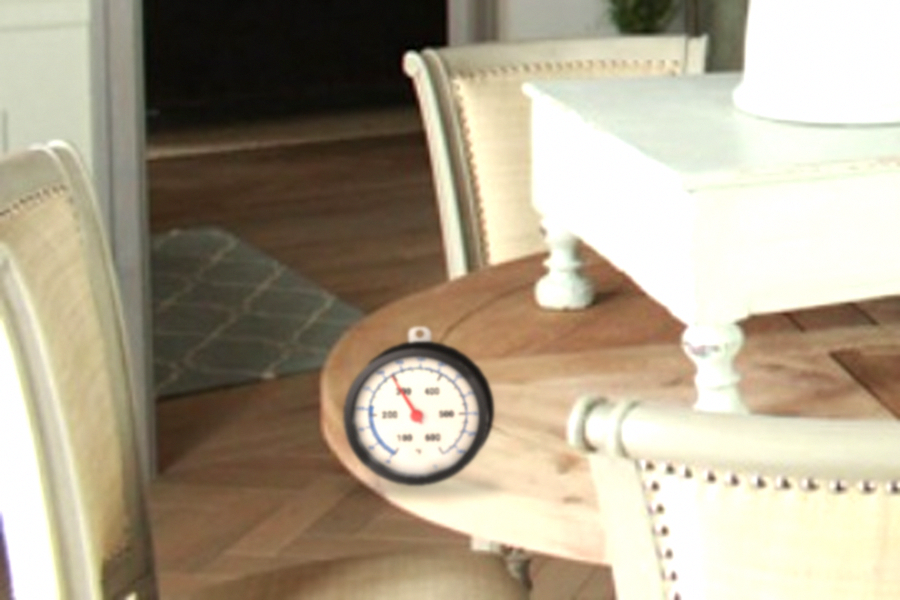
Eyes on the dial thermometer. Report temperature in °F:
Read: 300 °F
